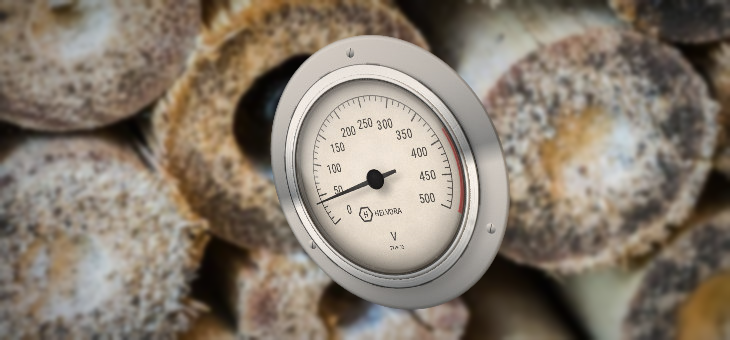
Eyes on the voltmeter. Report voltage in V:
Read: 40 V
